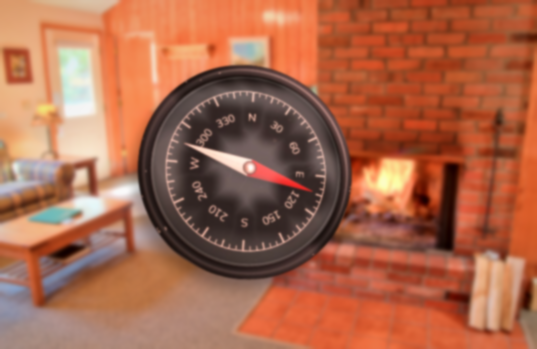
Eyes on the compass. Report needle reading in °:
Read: 105 °
